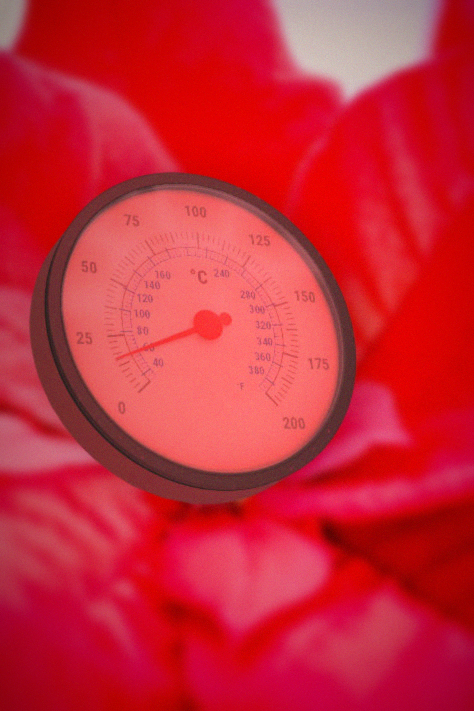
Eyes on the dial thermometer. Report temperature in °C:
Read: 15 °C
